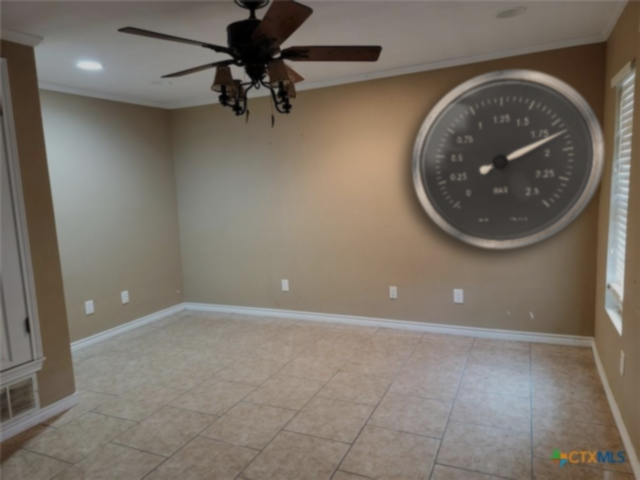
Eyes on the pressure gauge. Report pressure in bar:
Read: 1.85 bar
